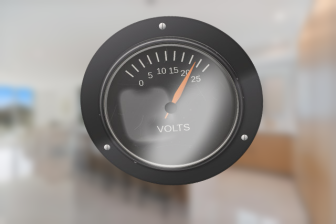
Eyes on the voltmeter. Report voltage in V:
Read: 21.25 V
